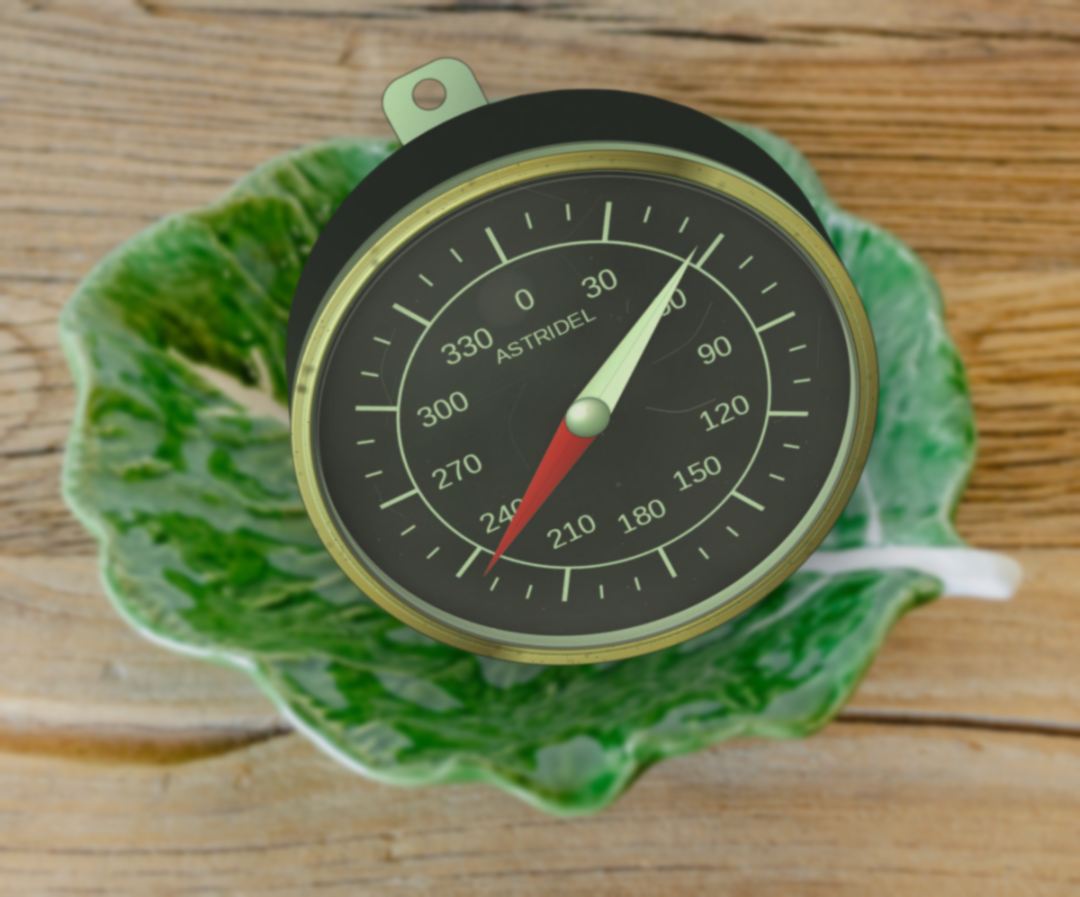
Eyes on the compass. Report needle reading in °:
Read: 235 °
